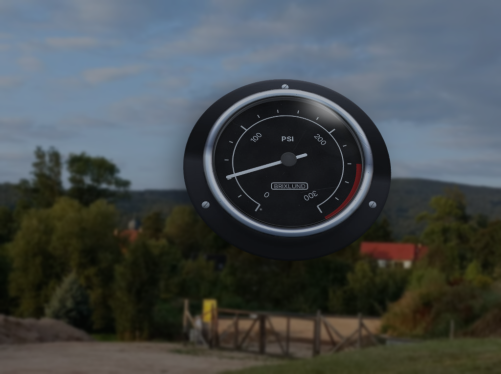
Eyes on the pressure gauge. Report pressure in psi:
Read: 40 psi
